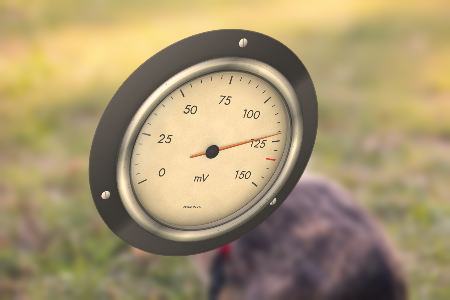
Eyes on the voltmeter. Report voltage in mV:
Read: 120 mV
